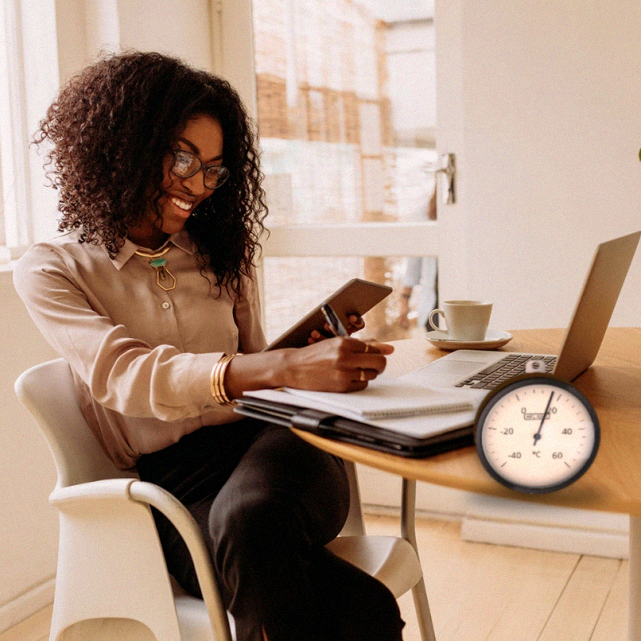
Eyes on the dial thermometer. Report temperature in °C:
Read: 16 °C
